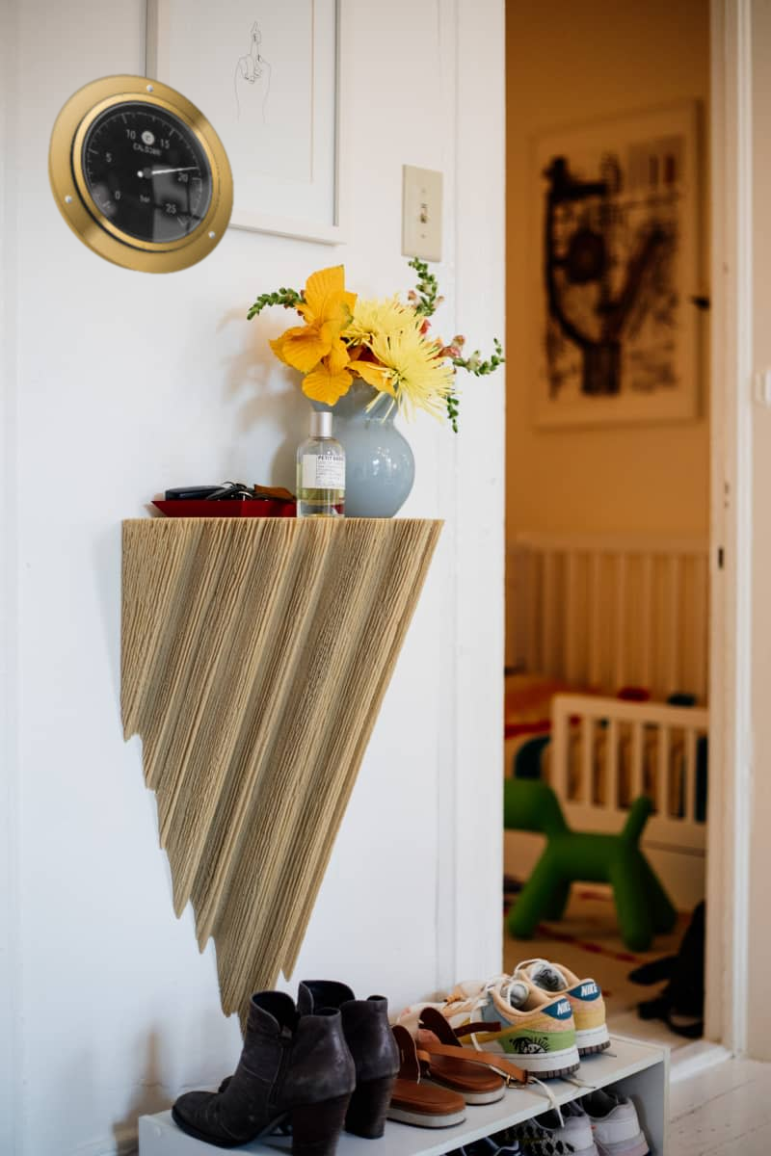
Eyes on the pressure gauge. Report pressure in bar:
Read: 19 bar
